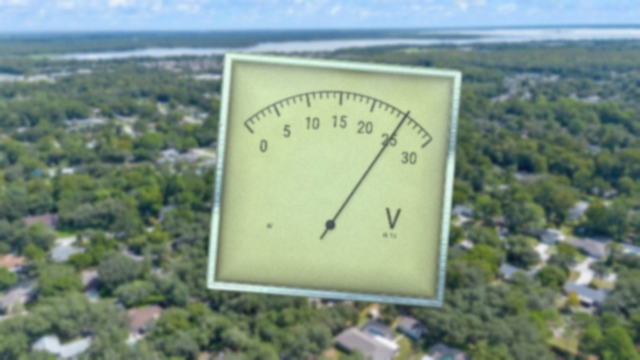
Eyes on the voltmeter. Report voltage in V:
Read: 25 V
